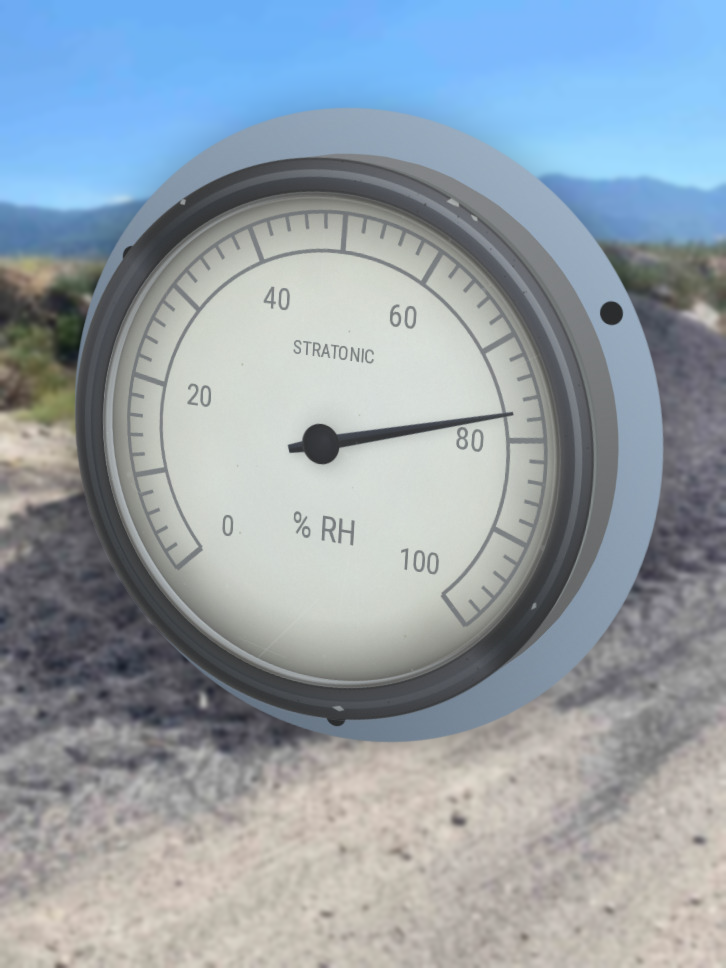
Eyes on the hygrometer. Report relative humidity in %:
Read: 77 %
